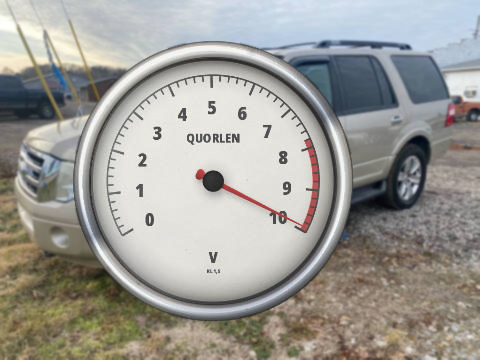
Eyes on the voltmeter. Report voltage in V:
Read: 9.9 V
